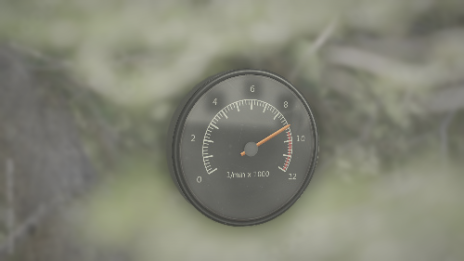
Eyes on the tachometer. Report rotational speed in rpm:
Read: 9000 rpm
